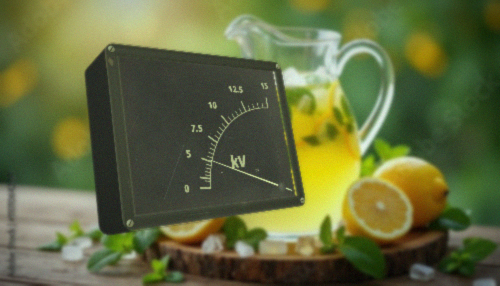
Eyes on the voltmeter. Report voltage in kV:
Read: 5 kV
